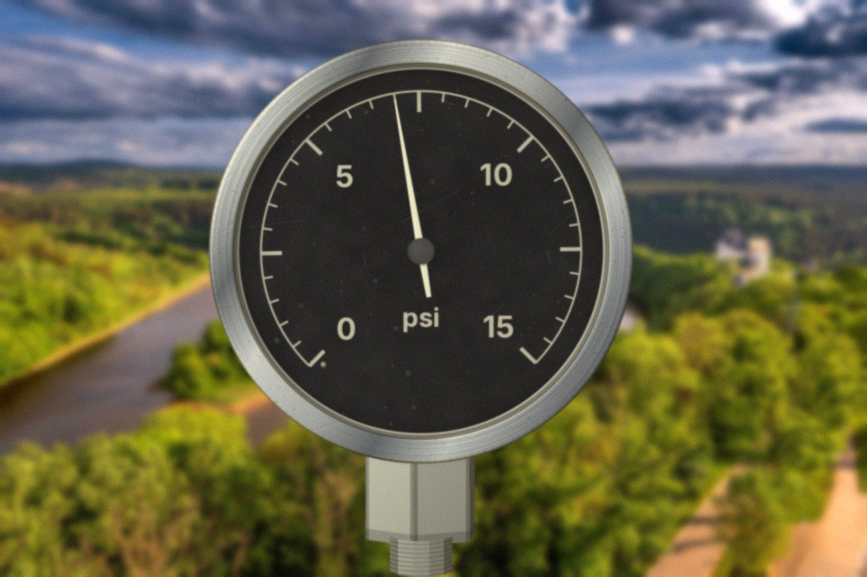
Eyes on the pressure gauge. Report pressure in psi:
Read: 7 psi
